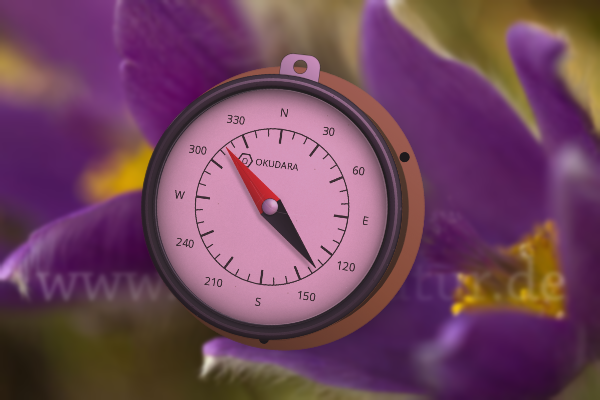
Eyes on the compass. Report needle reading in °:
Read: 315 °
